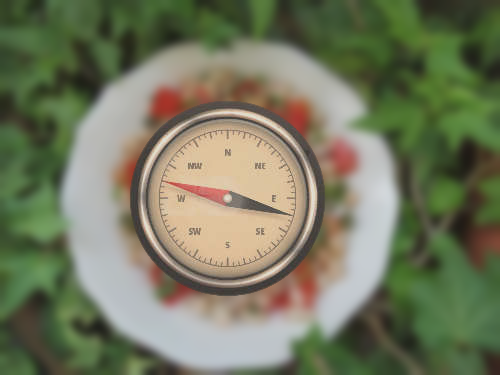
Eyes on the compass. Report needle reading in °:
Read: 285 °
